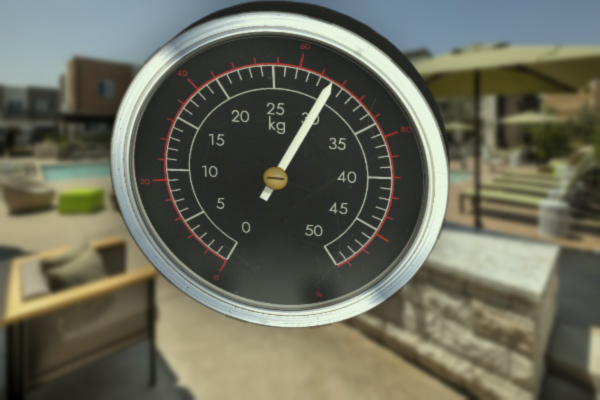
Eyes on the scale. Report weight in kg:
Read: 30 kg
